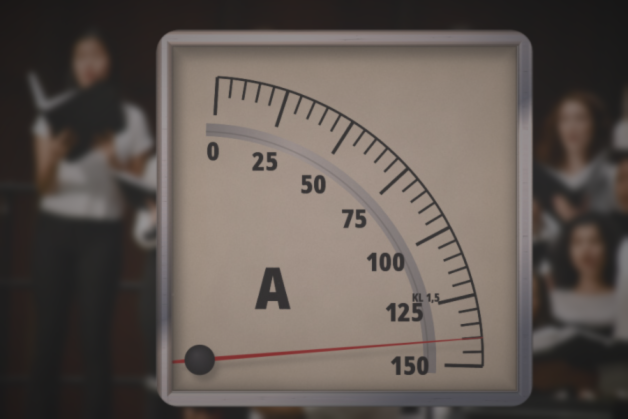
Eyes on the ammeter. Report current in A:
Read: 140 A
